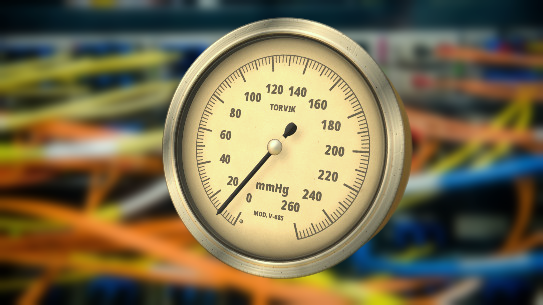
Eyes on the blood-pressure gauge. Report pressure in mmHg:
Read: 10 mmHg
